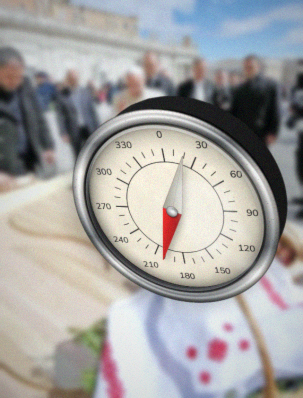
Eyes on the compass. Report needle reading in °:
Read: 200 °
